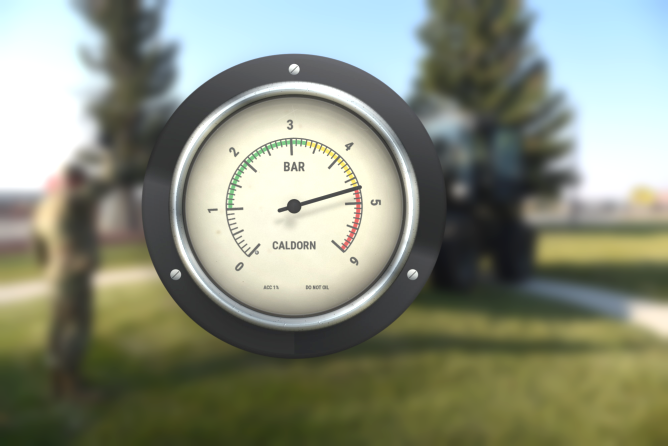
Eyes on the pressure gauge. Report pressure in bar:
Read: 4.7 bar
